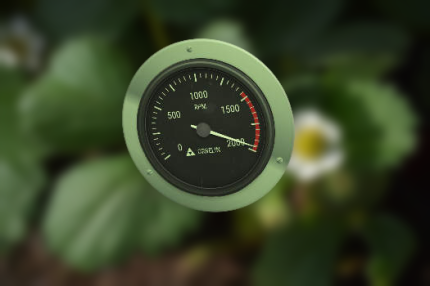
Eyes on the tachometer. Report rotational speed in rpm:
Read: 1950 rpm
